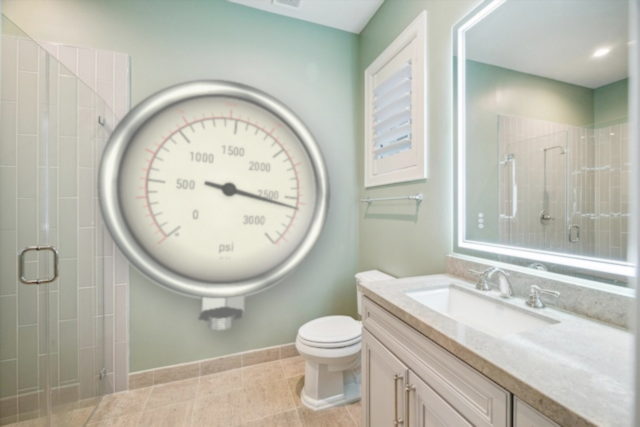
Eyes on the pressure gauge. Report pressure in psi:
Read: 2600 psi
